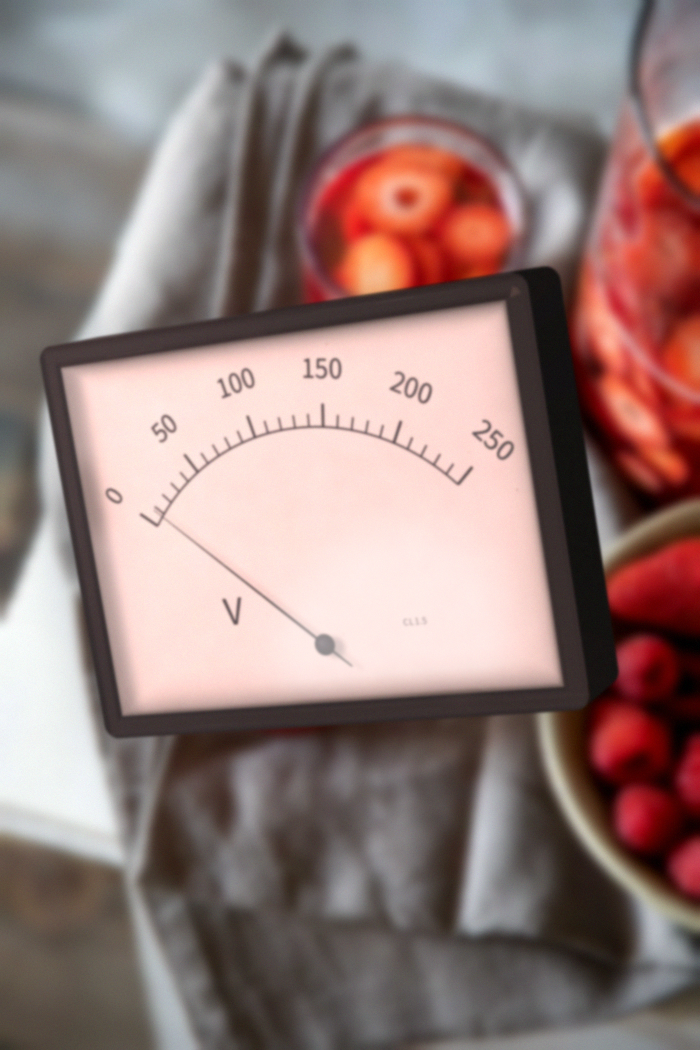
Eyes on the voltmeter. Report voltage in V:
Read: 10 V
